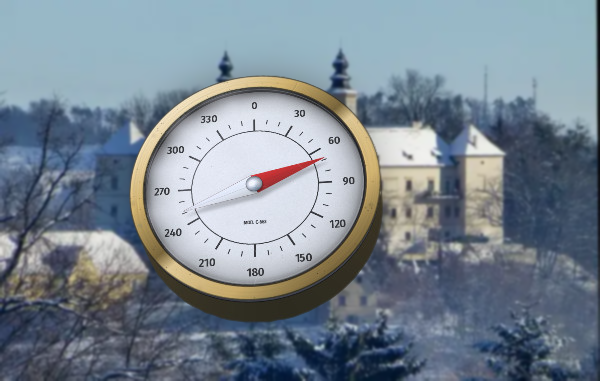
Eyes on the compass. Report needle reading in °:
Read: 70 °
